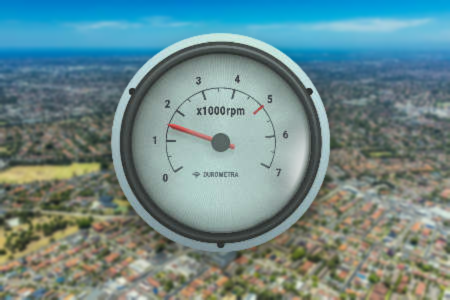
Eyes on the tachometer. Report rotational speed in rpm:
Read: 1500 rpm
